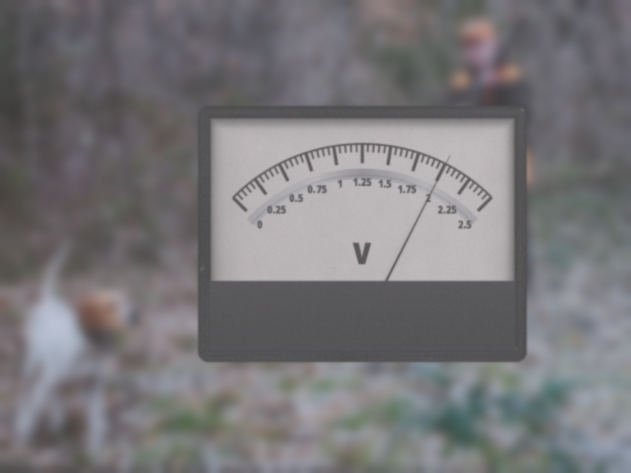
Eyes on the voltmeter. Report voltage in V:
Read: 2 V
